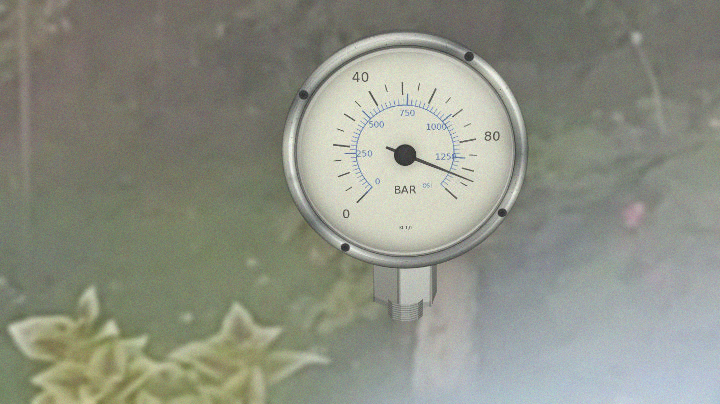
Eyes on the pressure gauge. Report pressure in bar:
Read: 92.5 bar
